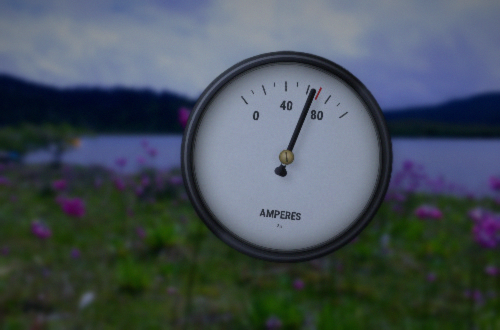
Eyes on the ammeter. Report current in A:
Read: 65 A
